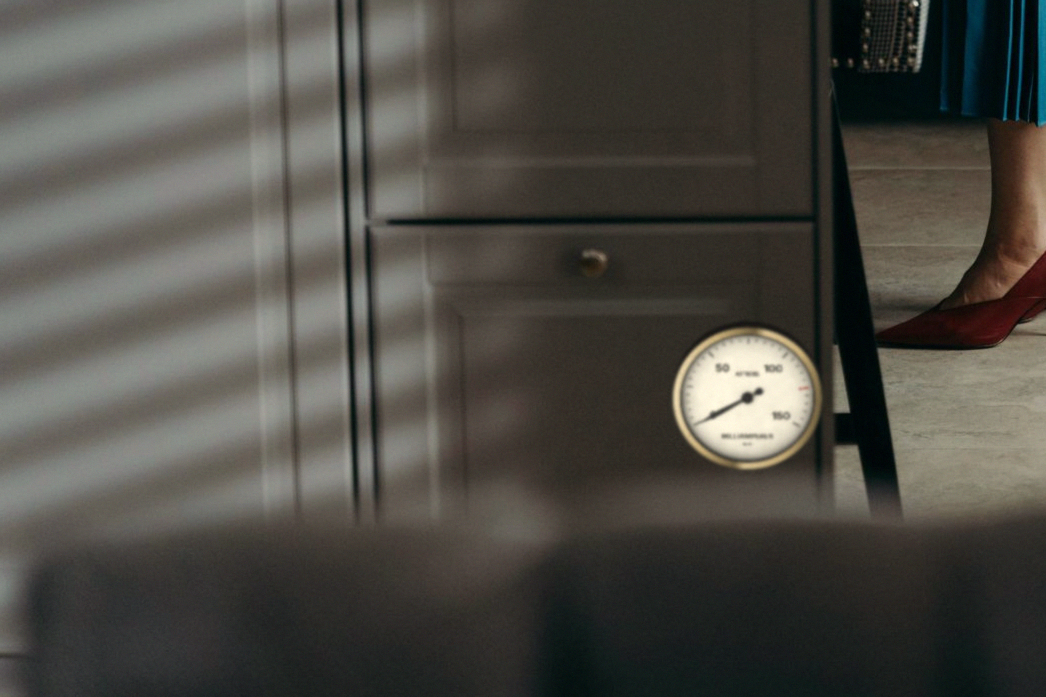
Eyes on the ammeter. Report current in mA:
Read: 0 mA
